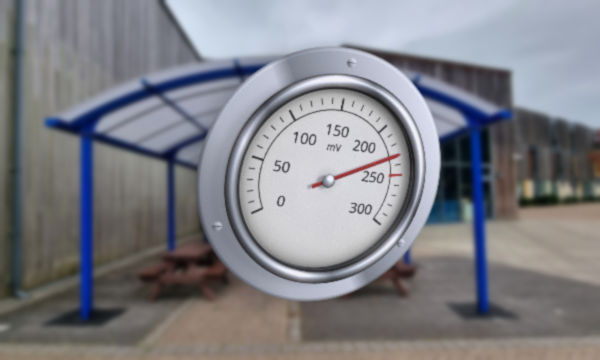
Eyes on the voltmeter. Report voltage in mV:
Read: 230 mV
